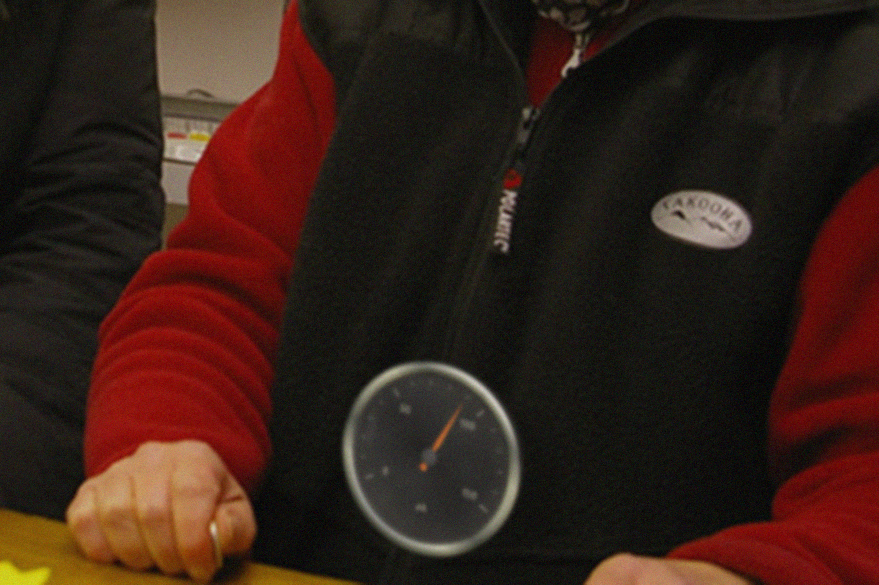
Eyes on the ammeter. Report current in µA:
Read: 90 µA
